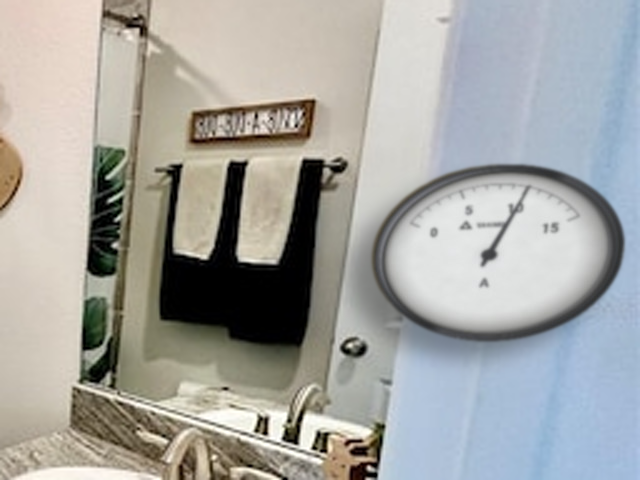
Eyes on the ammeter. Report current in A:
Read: 10 A
